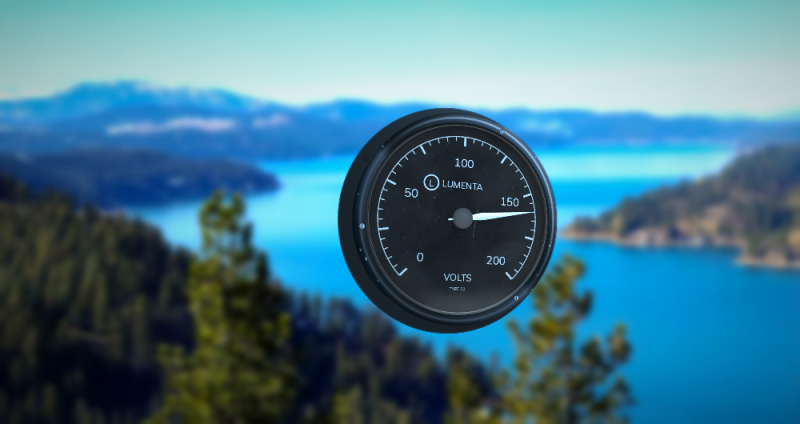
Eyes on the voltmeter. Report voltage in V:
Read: 160 V
